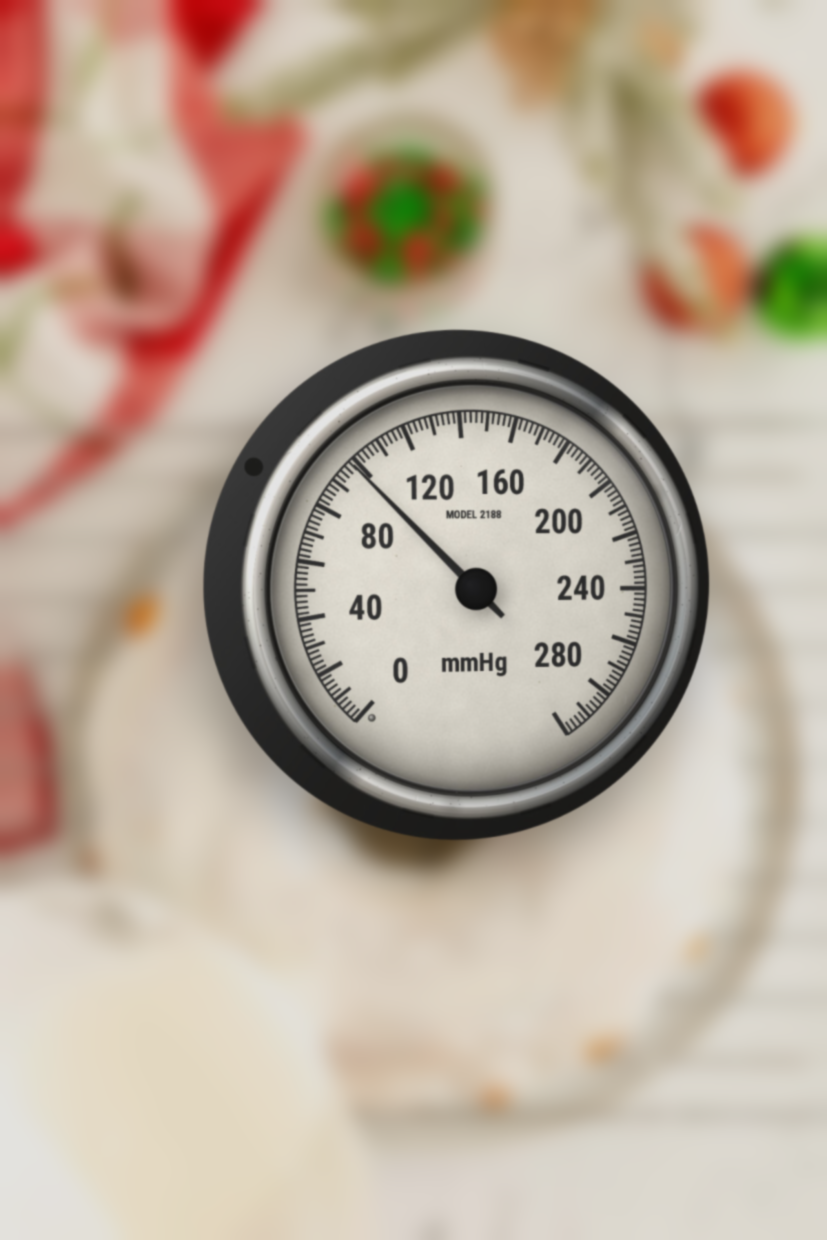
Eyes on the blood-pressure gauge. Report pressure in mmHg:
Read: 98 mmHg
